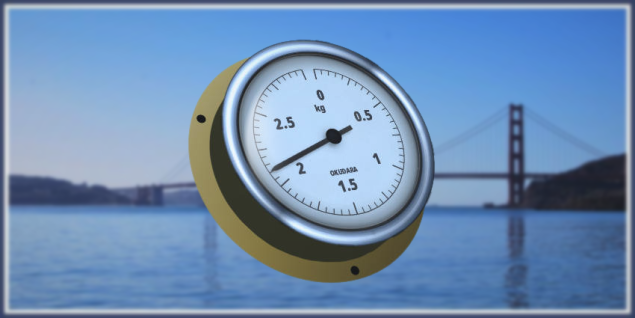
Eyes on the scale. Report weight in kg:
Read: 2.1 kg
